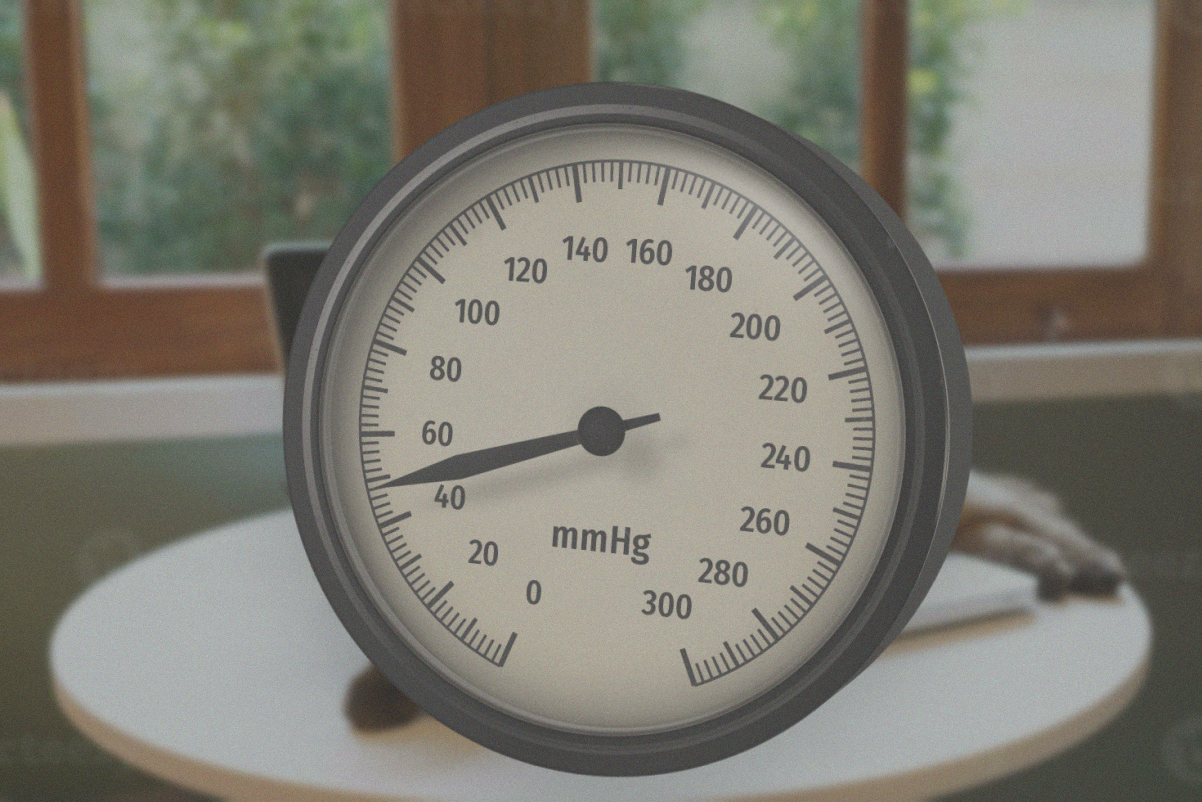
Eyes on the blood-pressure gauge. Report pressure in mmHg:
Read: 48 mmHg
